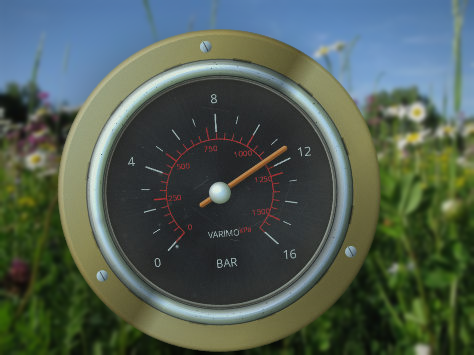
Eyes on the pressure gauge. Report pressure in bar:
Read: 11.5 bar
